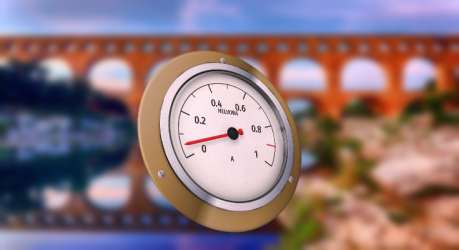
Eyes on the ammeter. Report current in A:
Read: 0.05 A
